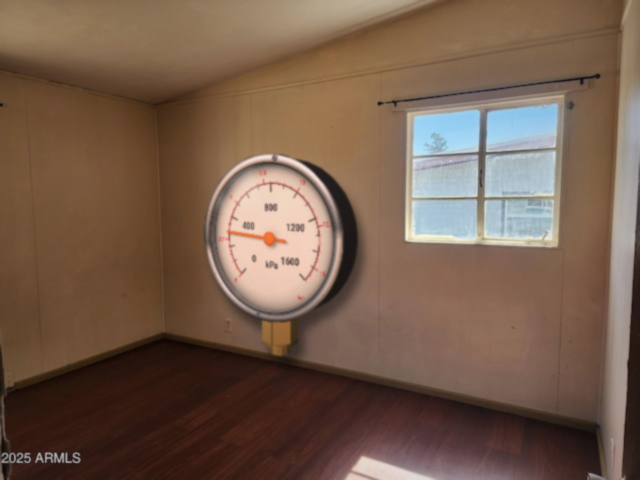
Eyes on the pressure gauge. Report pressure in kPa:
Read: 300 kPa
